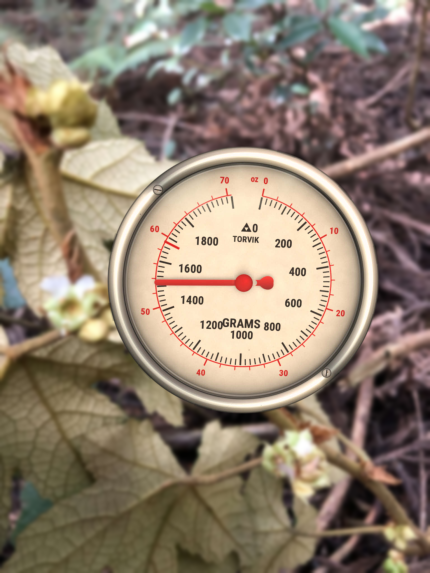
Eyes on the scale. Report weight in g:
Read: 1520 g
